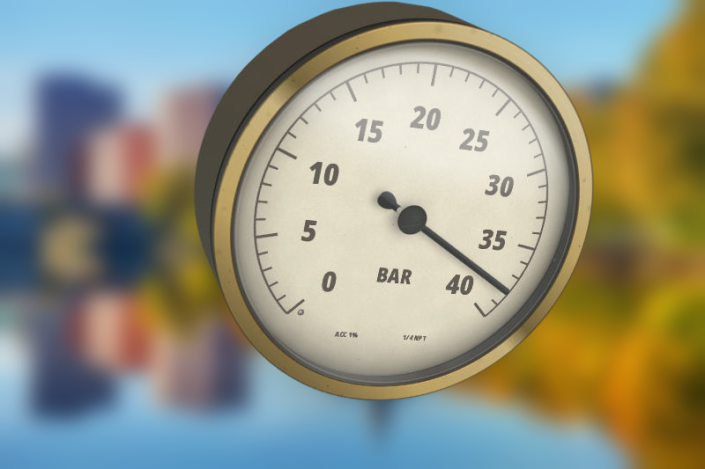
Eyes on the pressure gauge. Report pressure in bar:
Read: 38 bar
